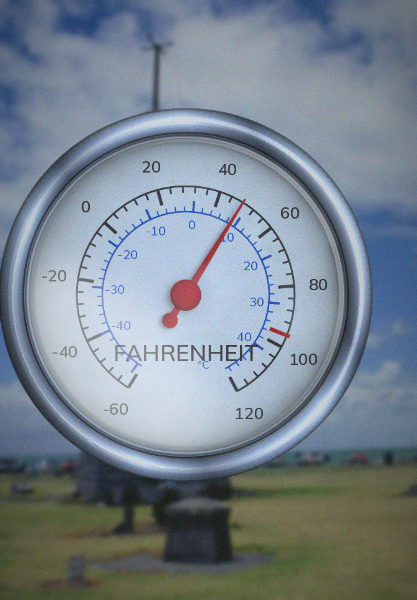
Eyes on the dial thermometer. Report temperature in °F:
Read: 48 °F
